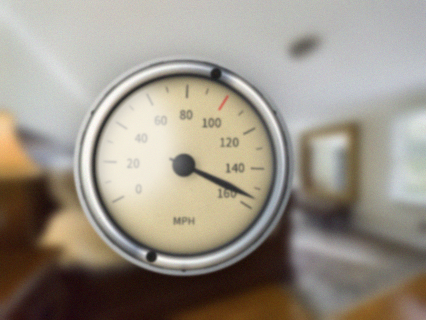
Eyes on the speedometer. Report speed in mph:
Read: 155 mph
